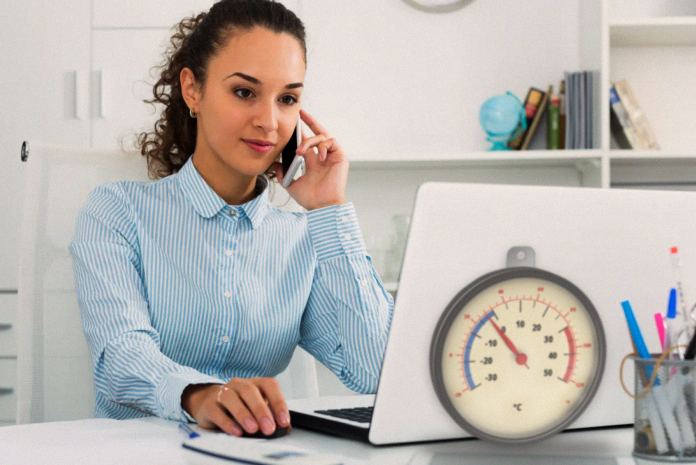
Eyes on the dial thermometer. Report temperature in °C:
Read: -2.5 °C
